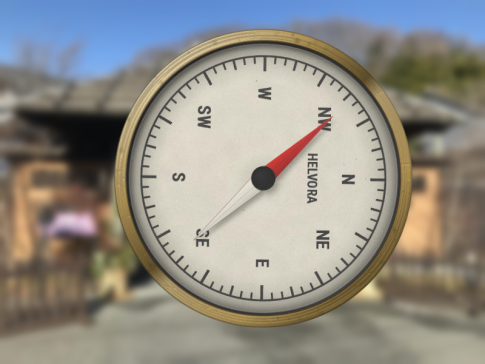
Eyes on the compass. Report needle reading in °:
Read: 317.5 °
